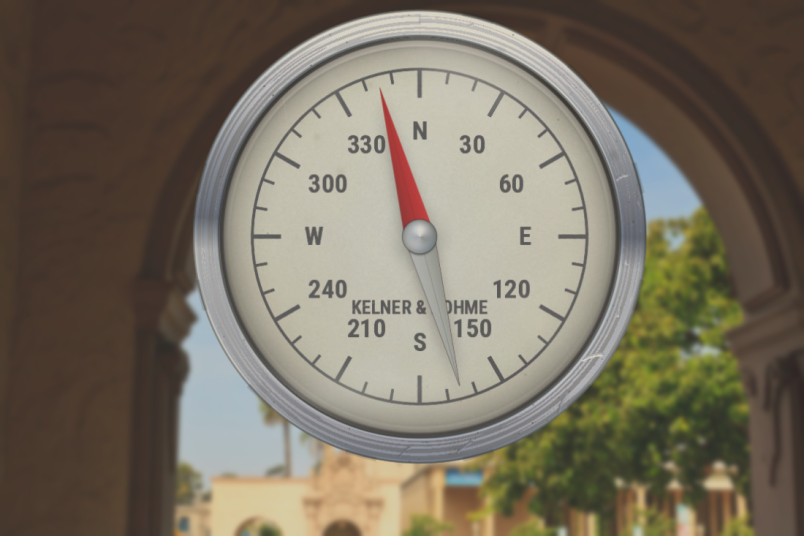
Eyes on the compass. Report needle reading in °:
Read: 345 °
